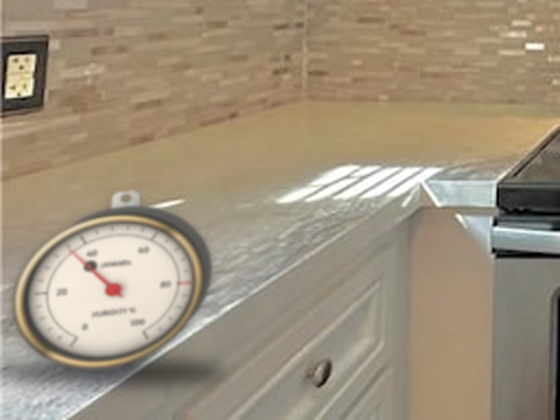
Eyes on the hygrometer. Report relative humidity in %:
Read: 36 %
